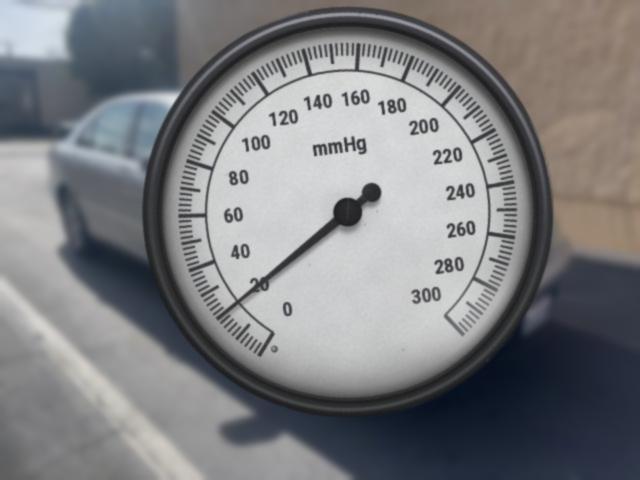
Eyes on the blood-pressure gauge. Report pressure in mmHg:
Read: 20 mmHg
